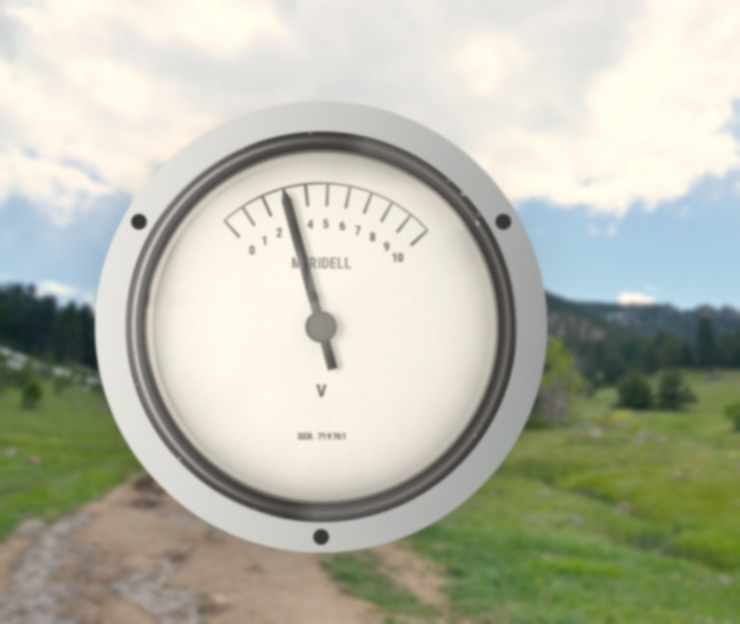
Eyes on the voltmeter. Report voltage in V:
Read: 3 V
